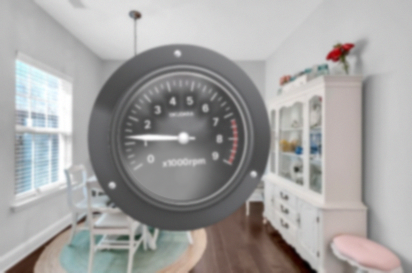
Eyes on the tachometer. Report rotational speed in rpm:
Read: 1250 rpm
